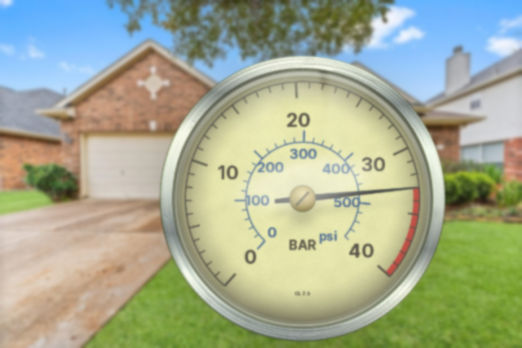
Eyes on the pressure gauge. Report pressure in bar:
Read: 33 bar
